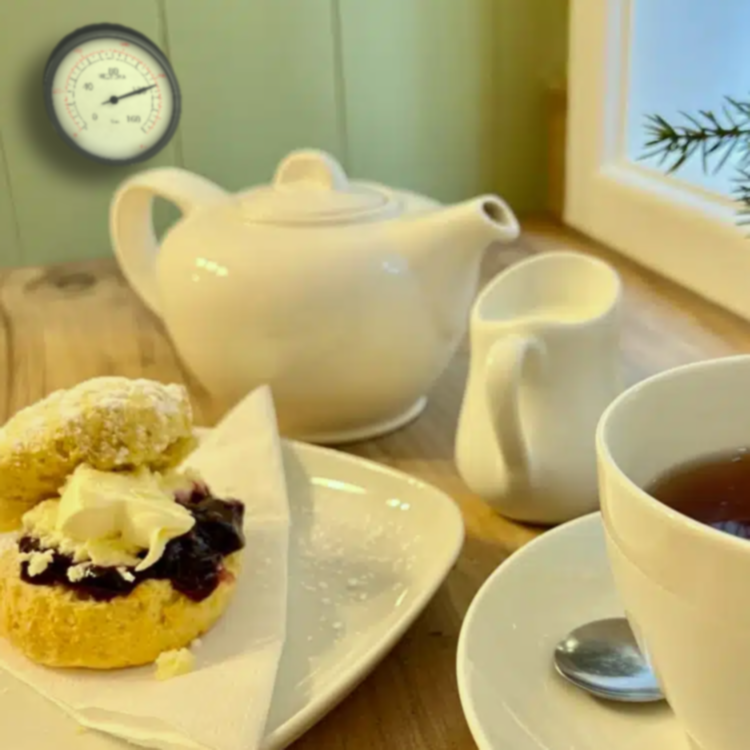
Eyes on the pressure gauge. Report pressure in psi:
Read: 120 psi
